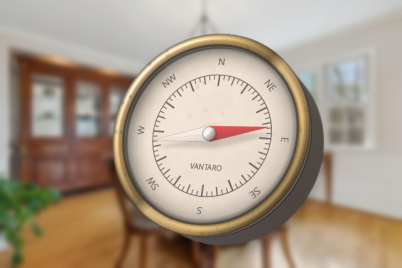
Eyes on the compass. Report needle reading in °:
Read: 80 °
